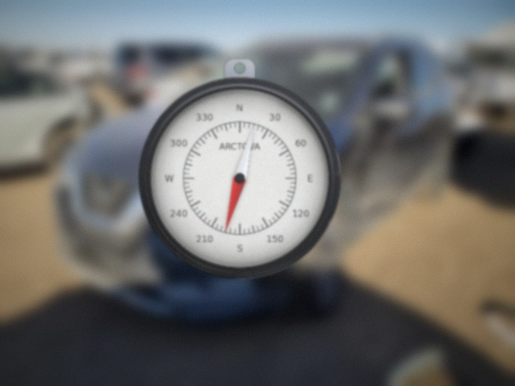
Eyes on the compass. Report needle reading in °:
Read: 195 °
